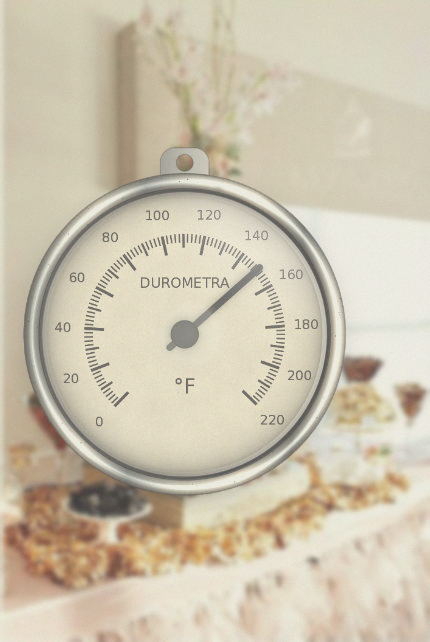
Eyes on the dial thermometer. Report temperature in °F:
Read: 150 °F
